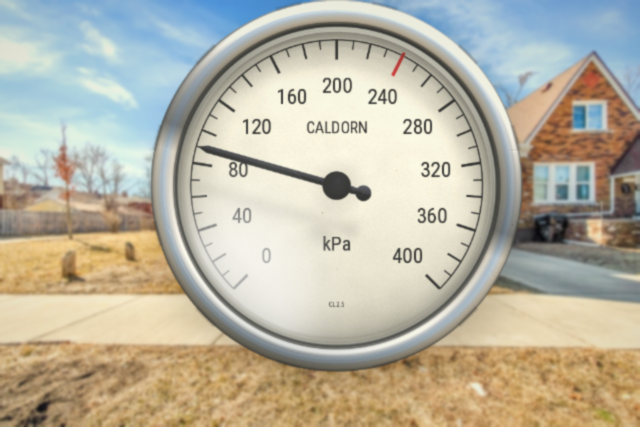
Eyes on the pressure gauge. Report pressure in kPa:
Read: 90 kPa
